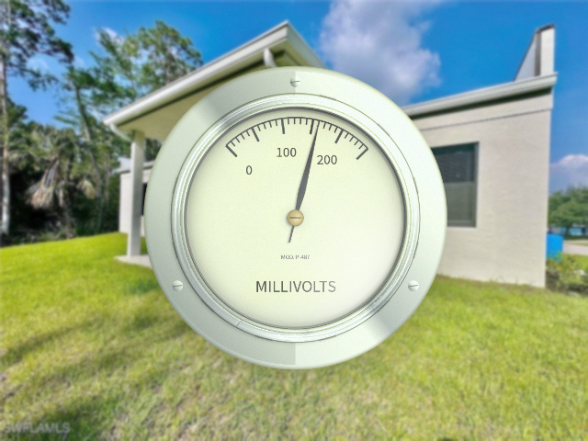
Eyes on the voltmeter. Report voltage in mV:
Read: 160 mV
